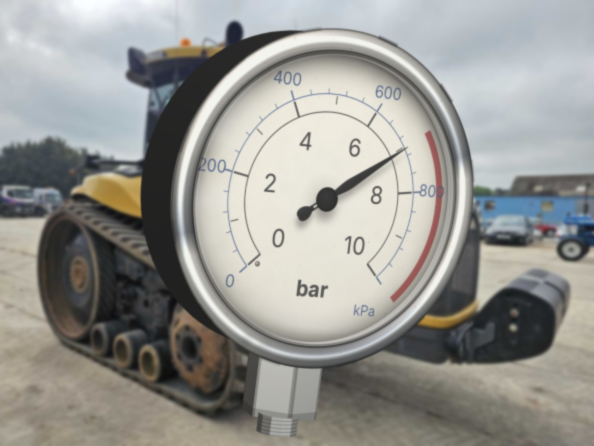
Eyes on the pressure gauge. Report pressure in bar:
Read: 7 bar
